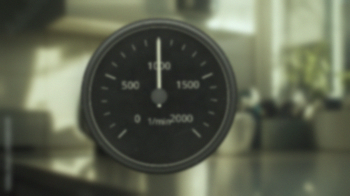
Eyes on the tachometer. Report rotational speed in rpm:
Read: 1000 rpm
